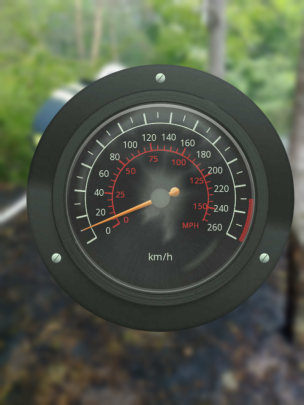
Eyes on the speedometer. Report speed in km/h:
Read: 10 km/h
